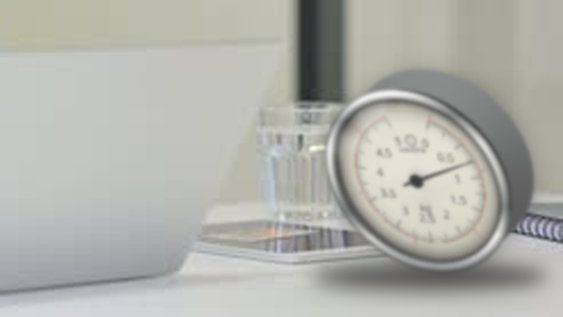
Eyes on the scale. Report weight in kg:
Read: 0.75 kg
